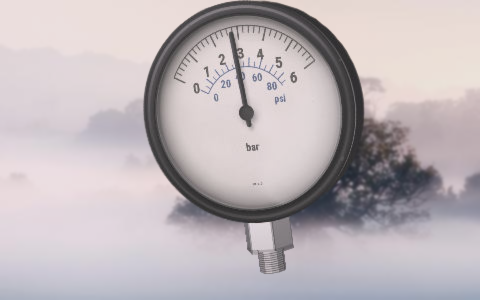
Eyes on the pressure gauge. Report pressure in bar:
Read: 2.8 bar
